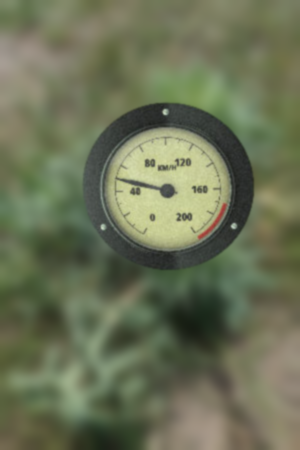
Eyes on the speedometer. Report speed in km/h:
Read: 50 km/h
